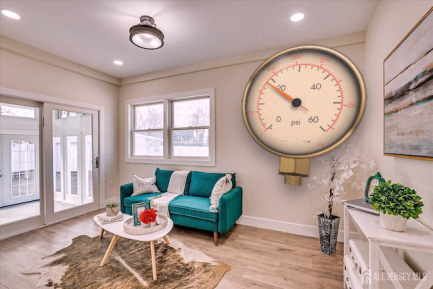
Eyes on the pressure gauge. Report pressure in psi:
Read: 18 psi
